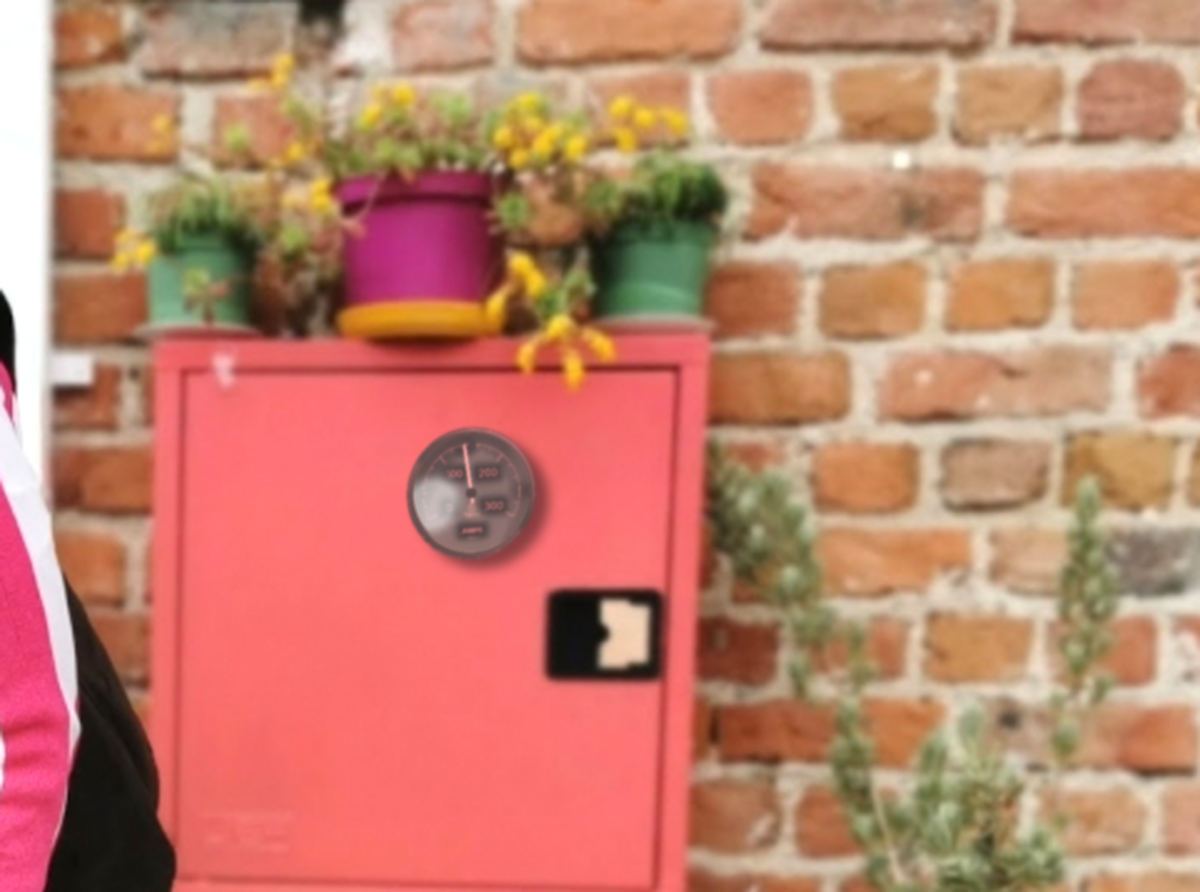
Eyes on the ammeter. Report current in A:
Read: 140 A
